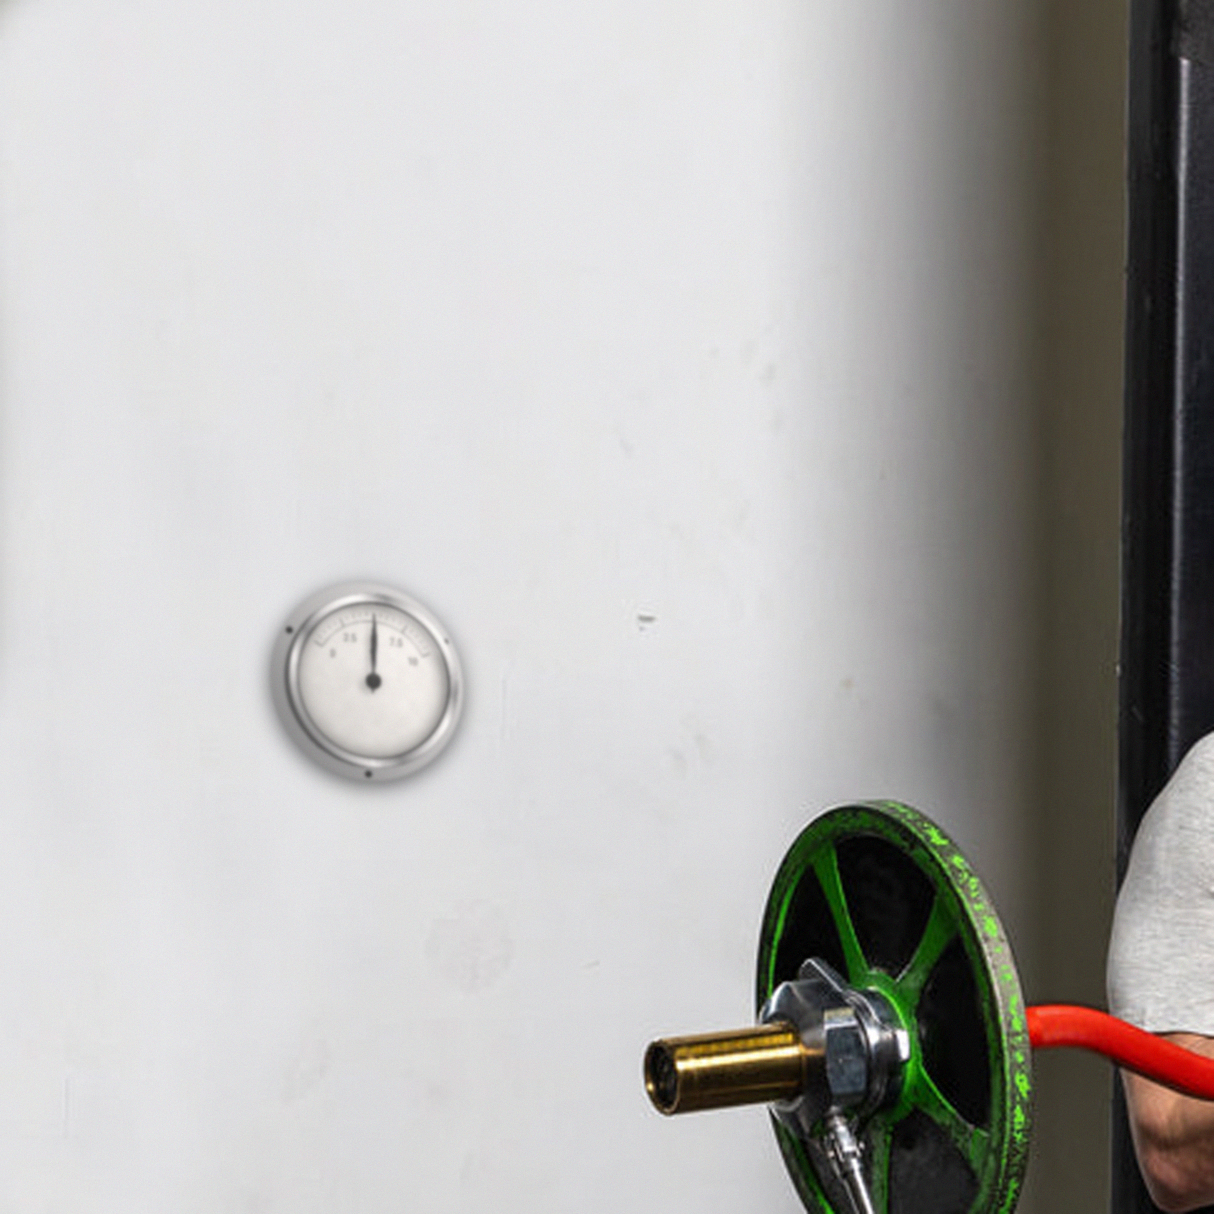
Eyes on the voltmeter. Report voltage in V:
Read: 5 V
